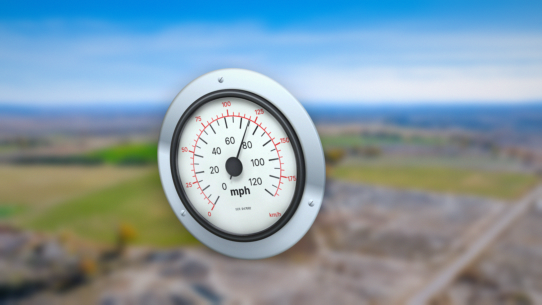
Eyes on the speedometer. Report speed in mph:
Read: 75 mph
